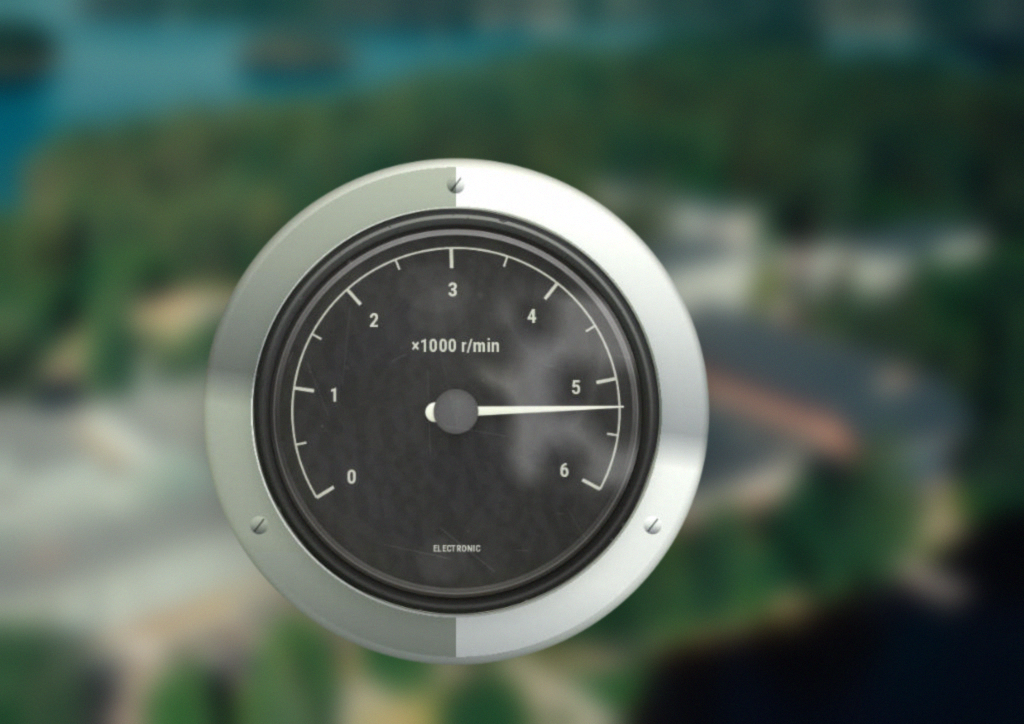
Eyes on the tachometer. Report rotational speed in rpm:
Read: 5250 rpm
